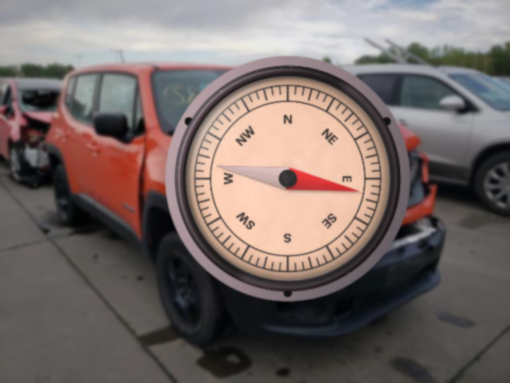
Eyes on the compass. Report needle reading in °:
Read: 100 °
